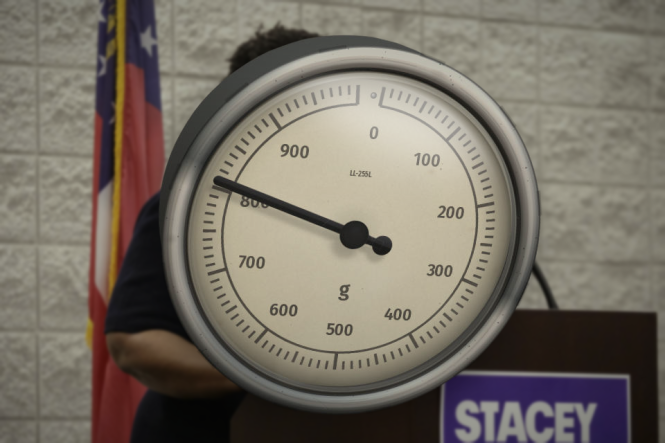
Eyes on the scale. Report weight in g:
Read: 810 g
